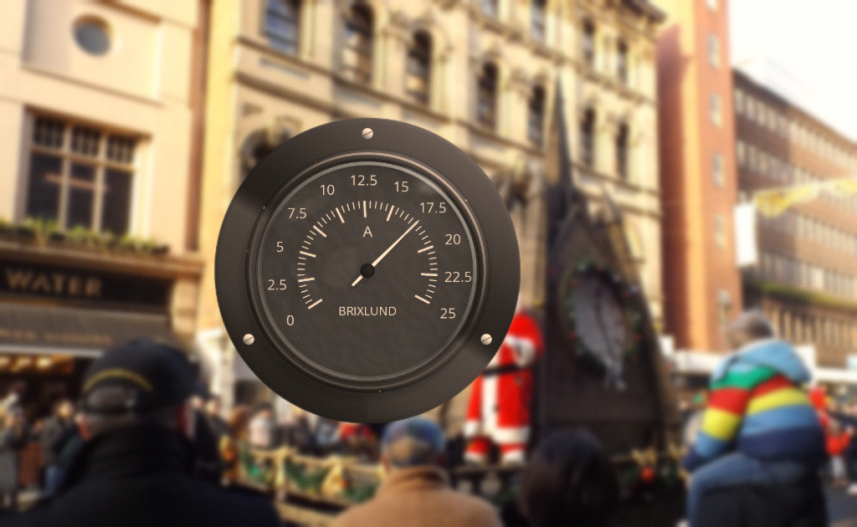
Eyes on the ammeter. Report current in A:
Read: 17.5 A
